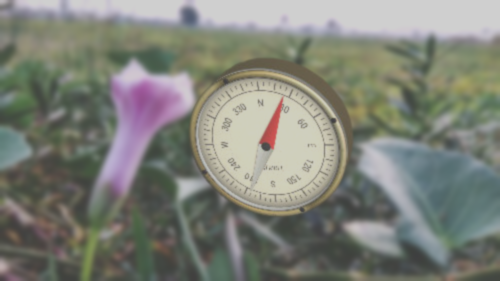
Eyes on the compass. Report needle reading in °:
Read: 25 °
